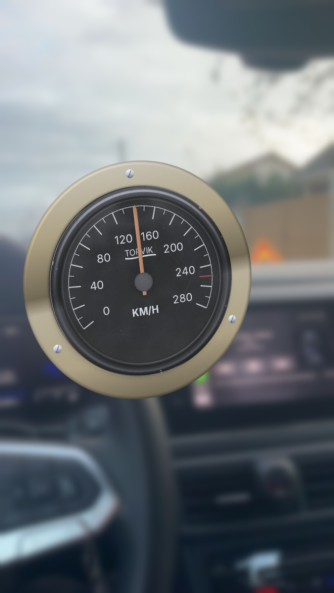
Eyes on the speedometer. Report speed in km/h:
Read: 140 km/h
